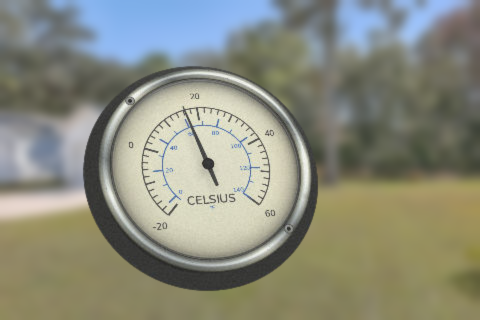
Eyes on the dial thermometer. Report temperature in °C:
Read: 16 °C
